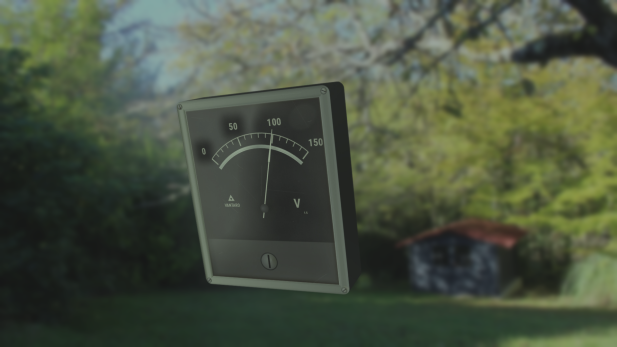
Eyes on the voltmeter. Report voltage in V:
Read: 100 V
